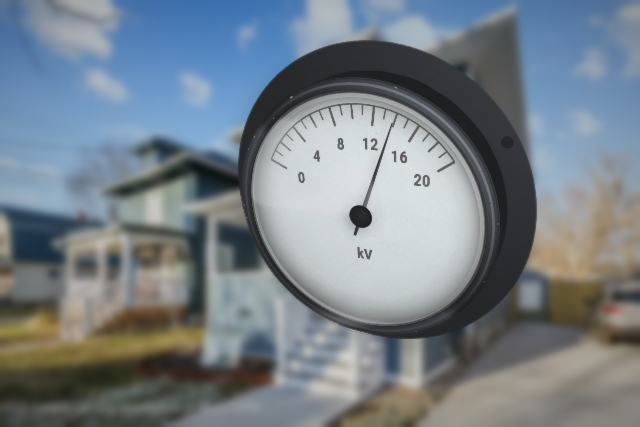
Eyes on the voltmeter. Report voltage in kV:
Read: 14 kV
